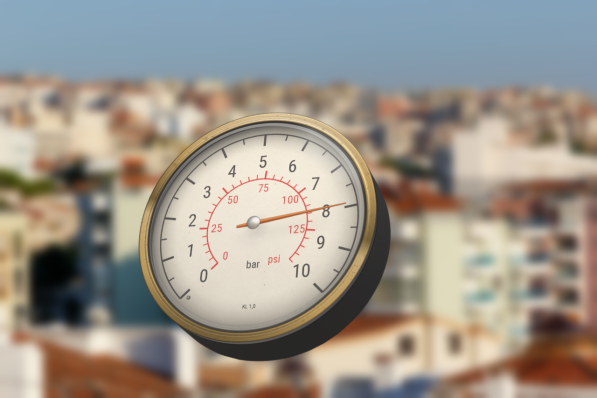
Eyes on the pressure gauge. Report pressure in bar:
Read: 8 bar
